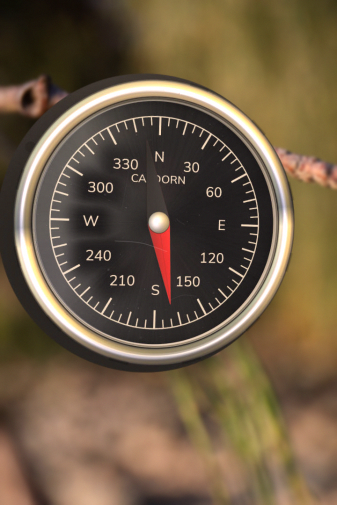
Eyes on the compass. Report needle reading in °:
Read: 170 °
